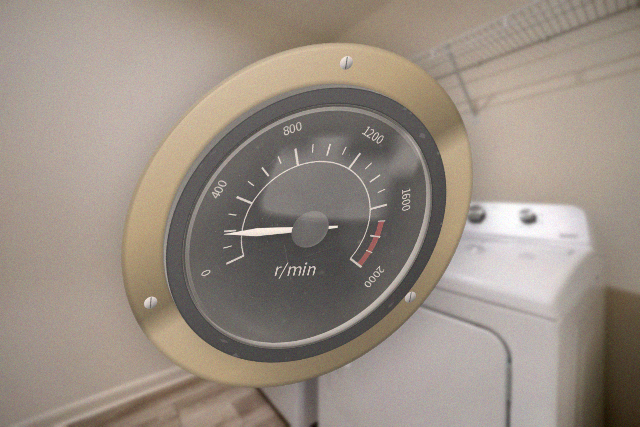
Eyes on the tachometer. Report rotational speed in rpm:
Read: 200 rpm
